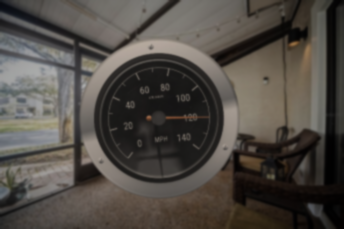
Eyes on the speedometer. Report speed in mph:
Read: 120 mph
